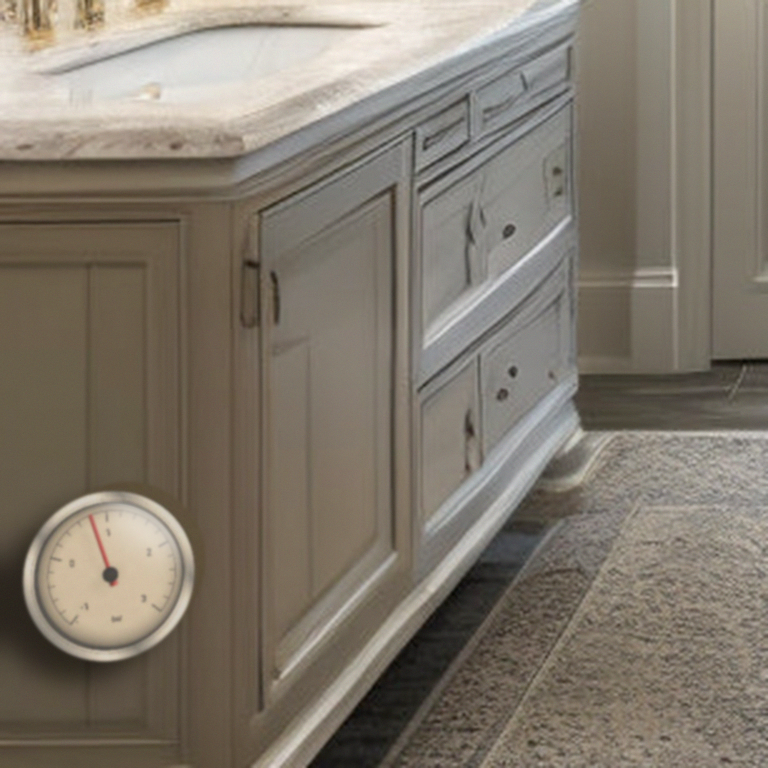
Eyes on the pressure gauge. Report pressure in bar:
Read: 0.8 bar
